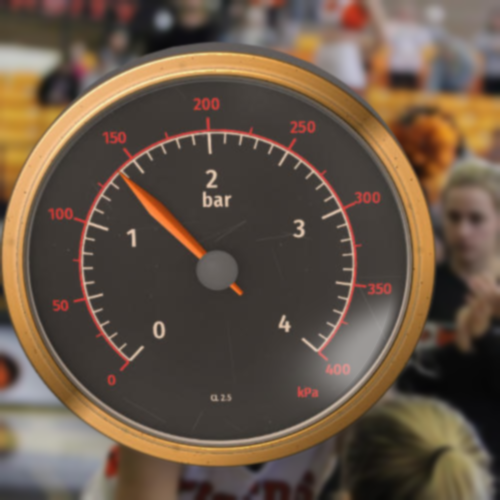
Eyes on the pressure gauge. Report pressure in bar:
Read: 1.4 bar
